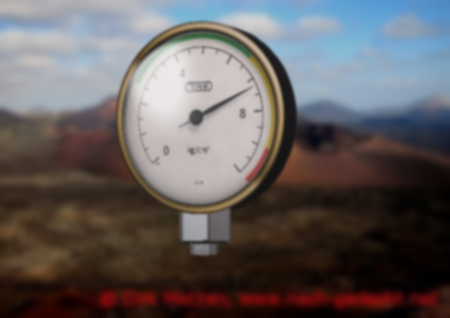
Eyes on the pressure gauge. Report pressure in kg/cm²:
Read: 7.25 kg/cm²
